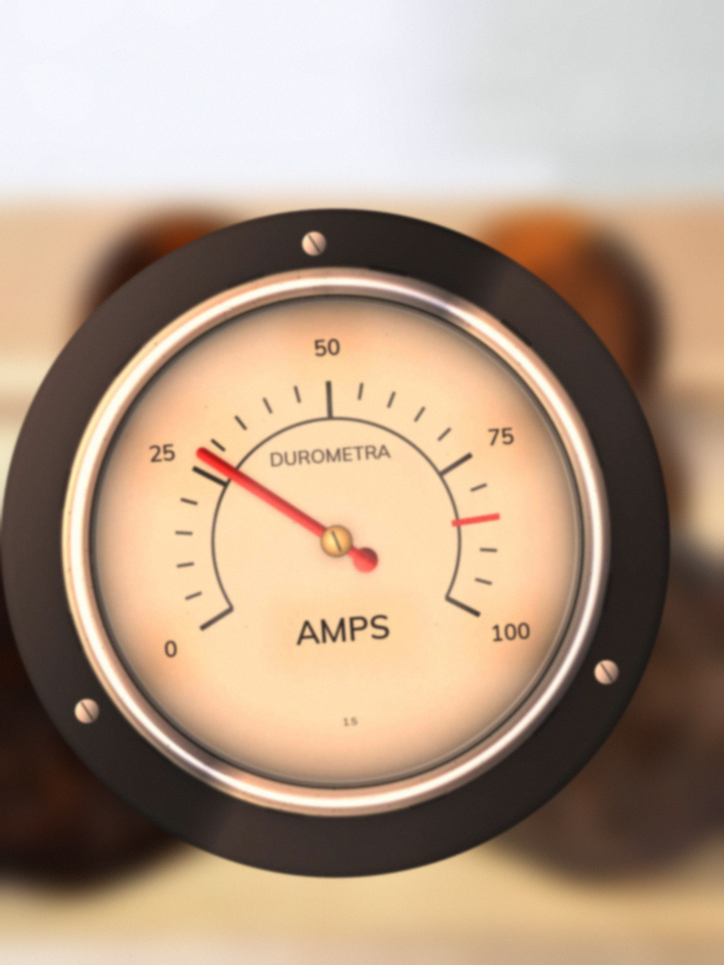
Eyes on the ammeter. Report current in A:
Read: 27.5 A
